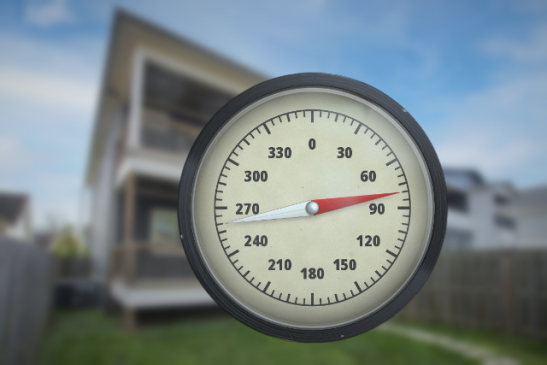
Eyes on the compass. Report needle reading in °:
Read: 80 °
